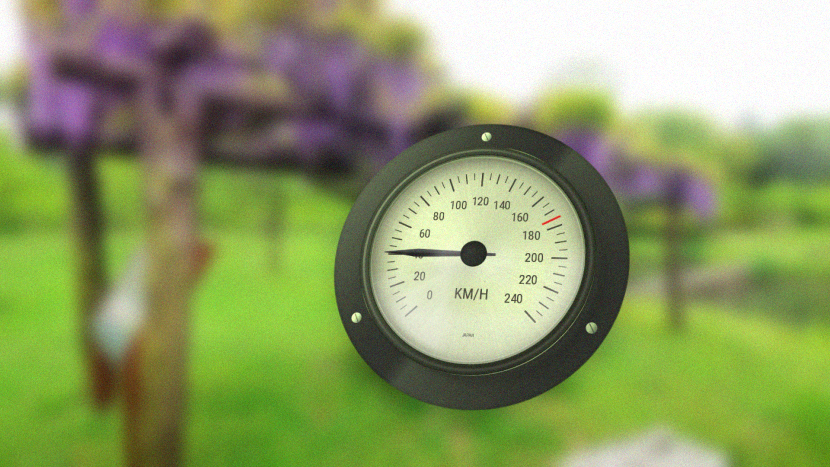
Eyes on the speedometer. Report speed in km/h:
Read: 40 km/h
